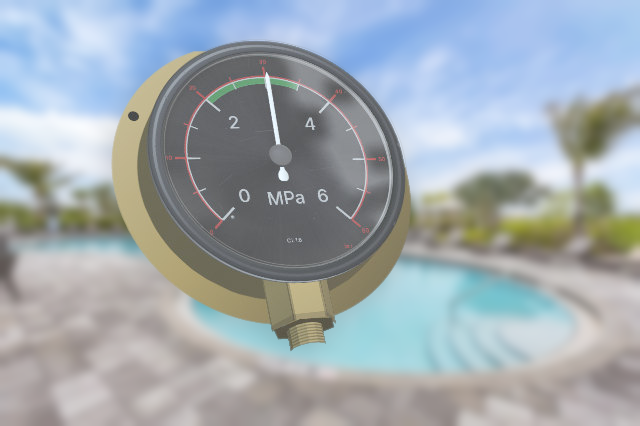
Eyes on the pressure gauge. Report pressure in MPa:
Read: 3 MPa
